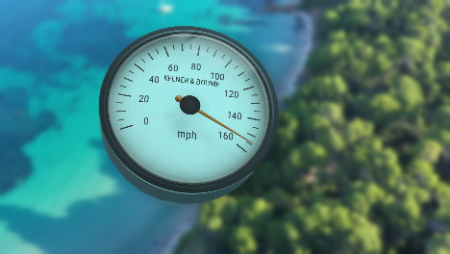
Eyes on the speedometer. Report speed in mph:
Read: 155 mph
